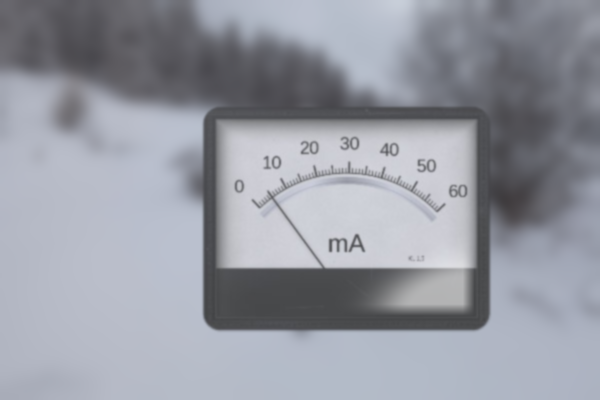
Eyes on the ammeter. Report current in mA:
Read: 5 mA
